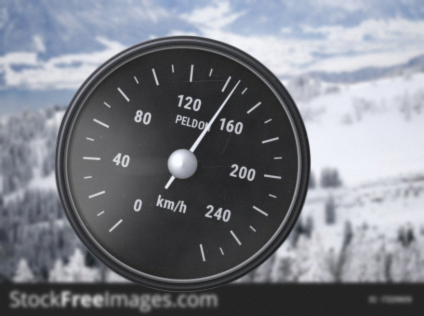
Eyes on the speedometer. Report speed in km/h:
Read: 145 km/h
